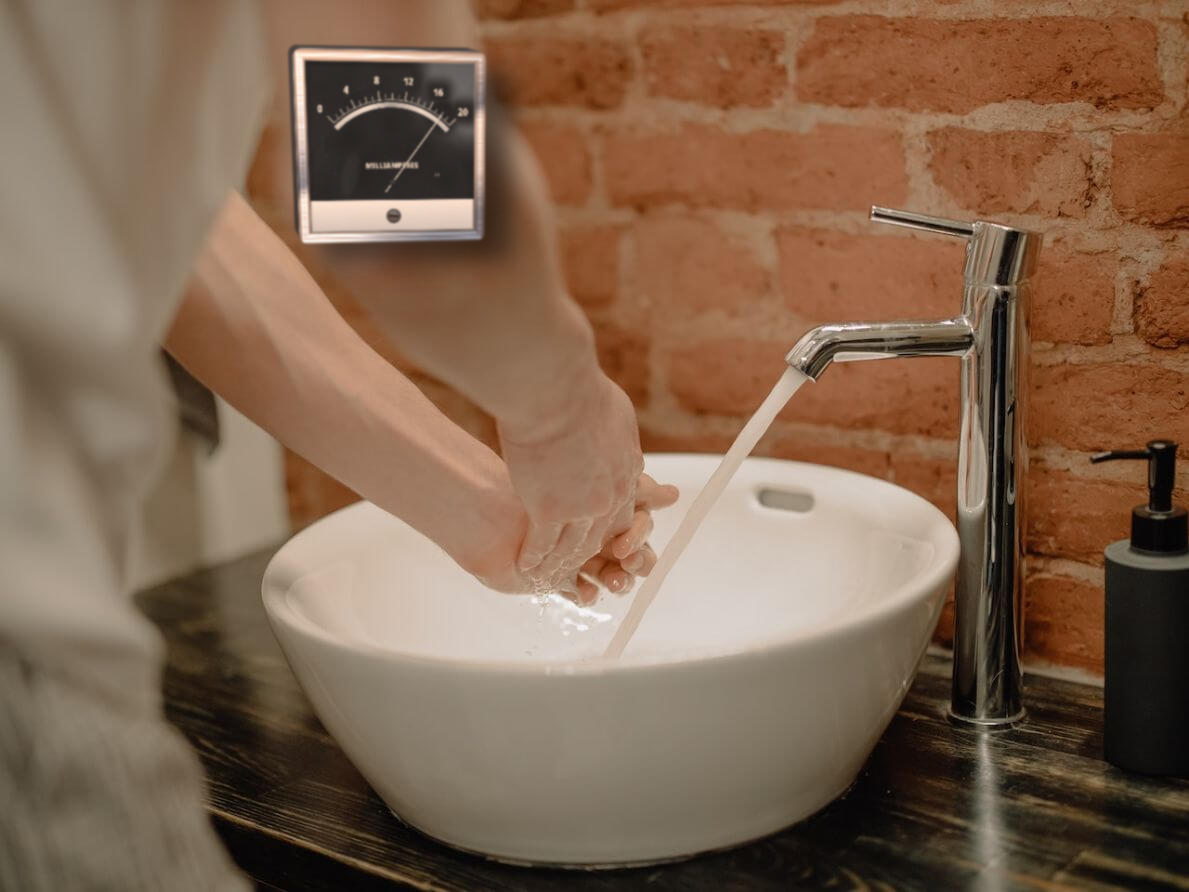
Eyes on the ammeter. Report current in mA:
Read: 18 mA
